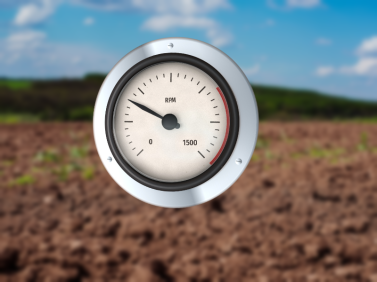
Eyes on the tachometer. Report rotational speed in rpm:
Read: 400 rpm
